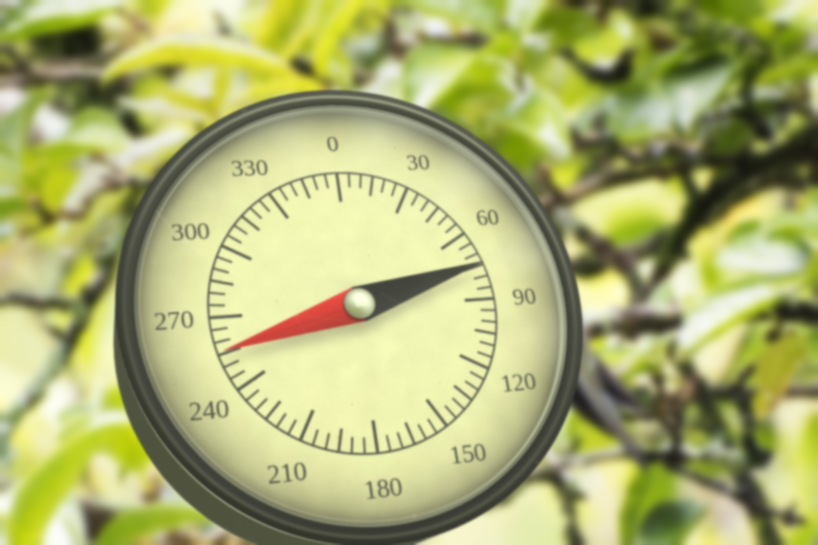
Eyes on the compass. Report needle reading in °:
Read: 255 °
